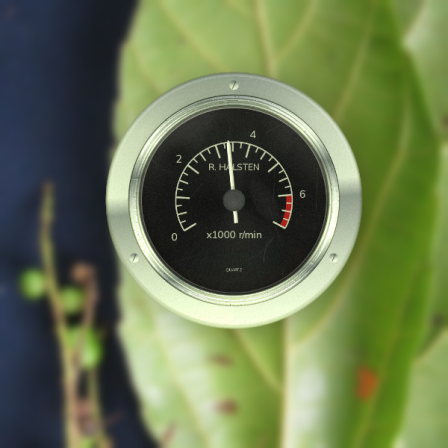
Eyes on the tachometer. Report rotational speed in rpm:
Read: 3375 rpm
